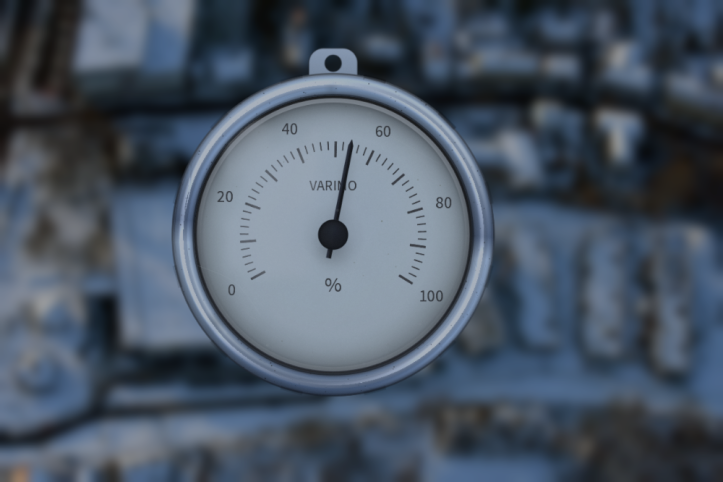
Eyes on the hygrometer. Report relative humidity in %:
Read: 54 %
